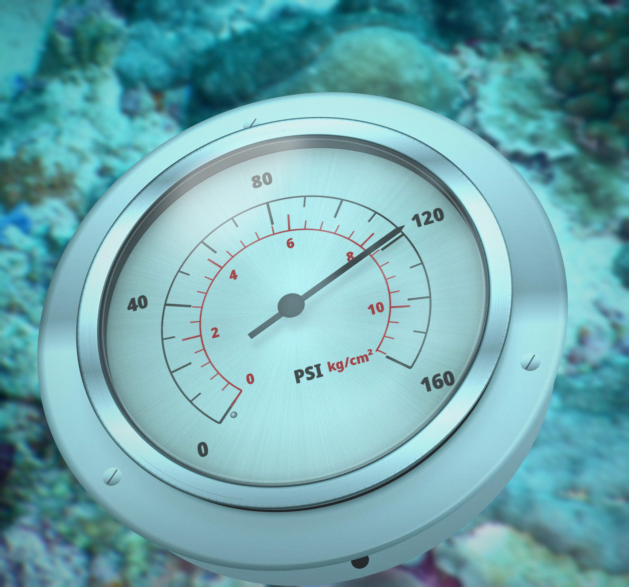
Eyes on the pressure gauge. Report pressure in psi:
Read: 120 psi
